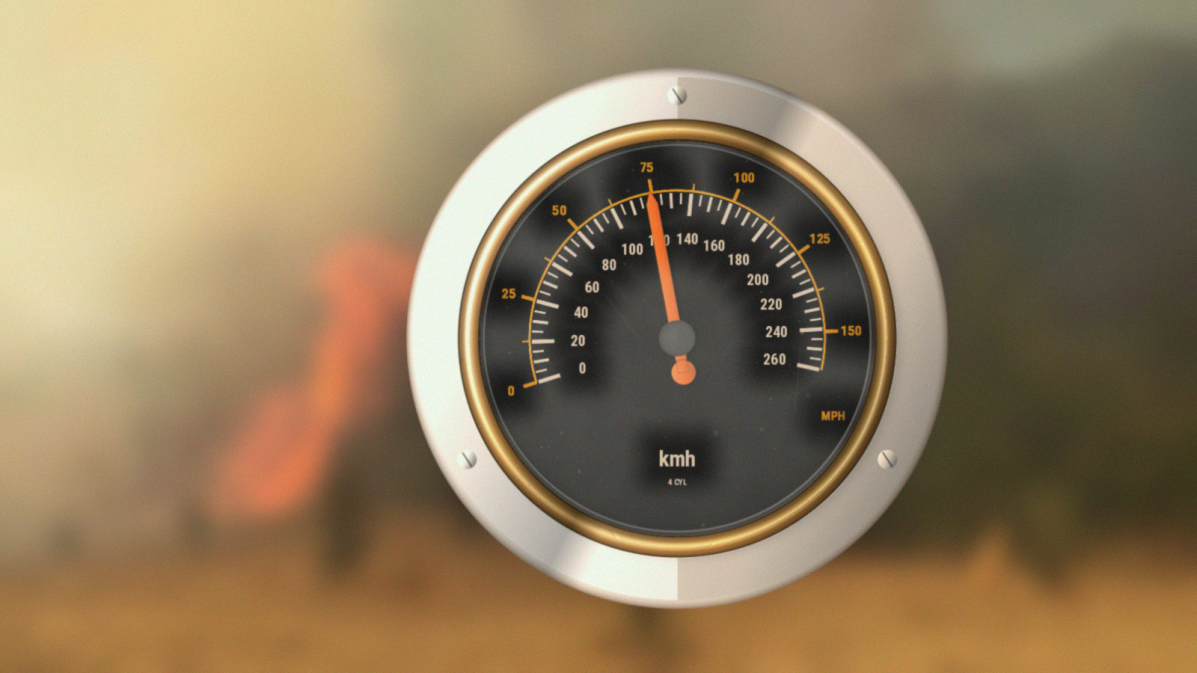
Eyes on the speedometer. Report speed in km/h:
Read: 120 km/h
